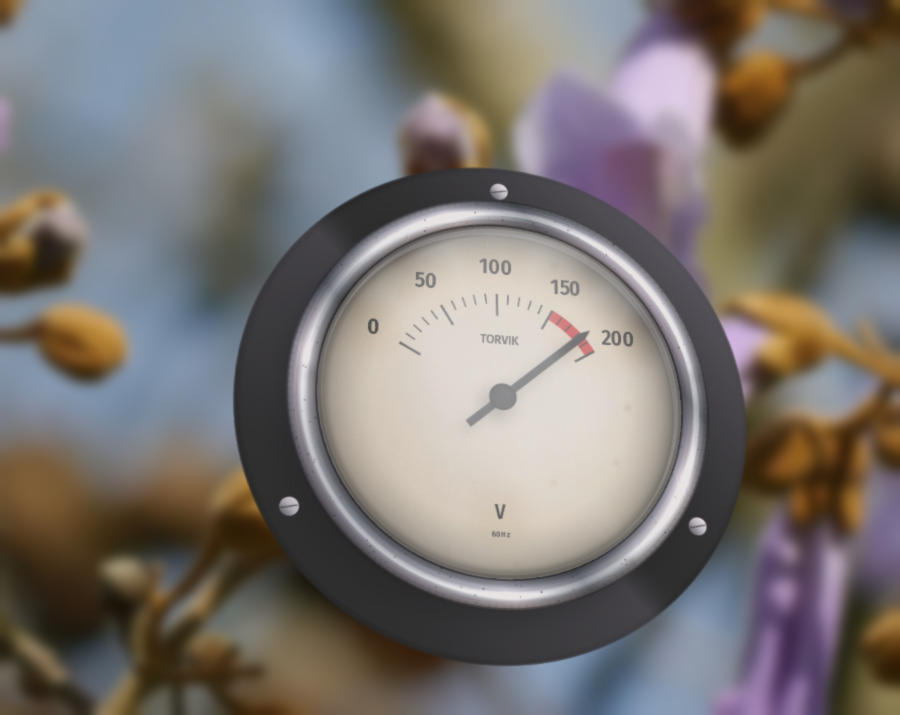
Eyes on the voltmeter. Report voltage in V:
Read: 185 V
